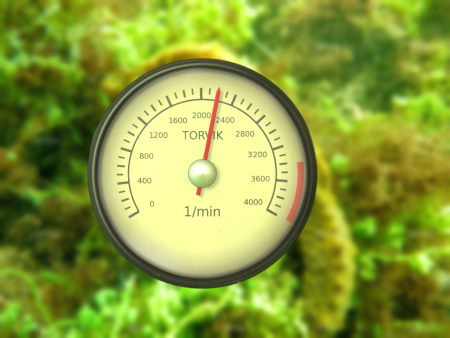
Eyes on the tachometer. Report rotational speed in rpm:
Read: 2200 rpm
